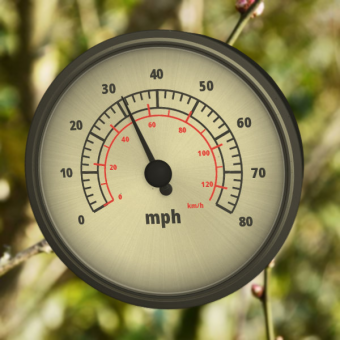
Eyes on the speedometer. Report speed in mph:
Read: 32 mph
